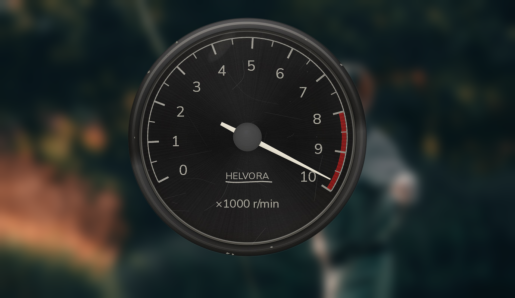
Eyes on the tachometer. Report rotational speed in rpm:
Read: 9750 rpm
